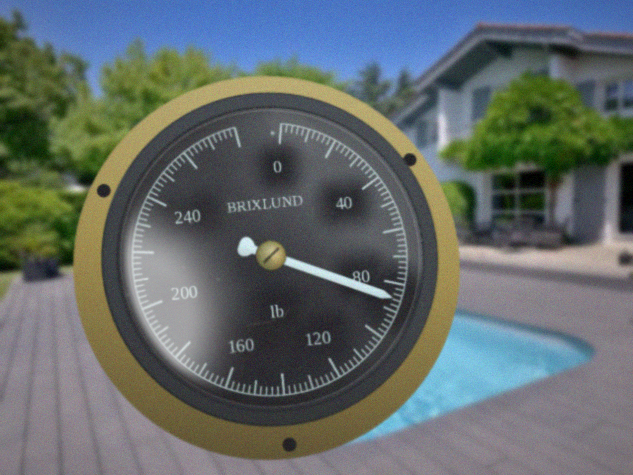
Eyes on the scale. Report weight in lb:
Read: 86 lb
